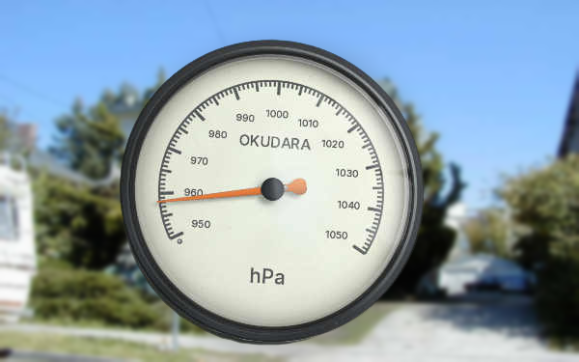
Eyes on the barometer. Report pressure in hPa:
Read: 958 hPa
